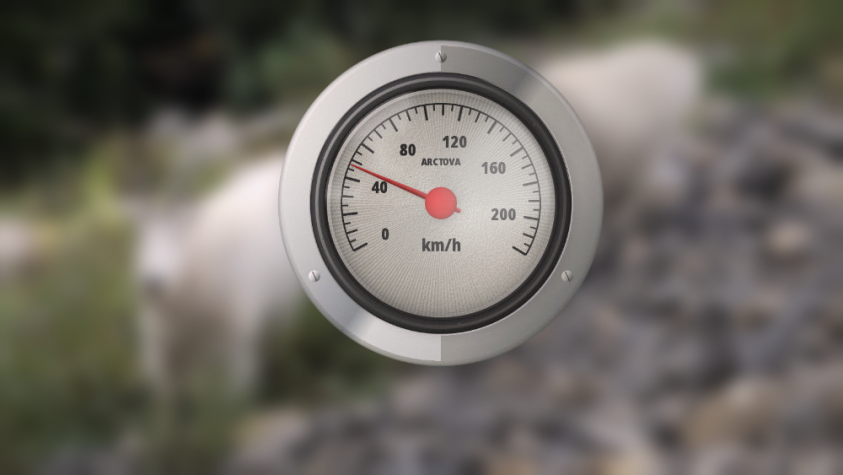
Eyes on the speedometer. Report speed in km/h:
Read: 47.5 km/h
